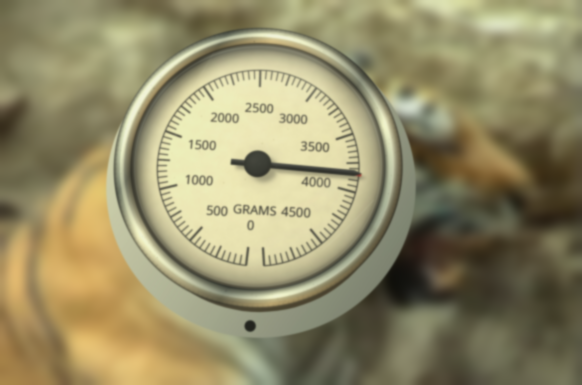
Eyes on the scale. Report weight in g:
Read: 3850 g
